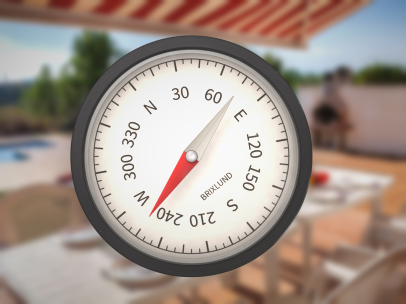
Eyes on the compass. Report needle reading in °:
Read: 255 °
